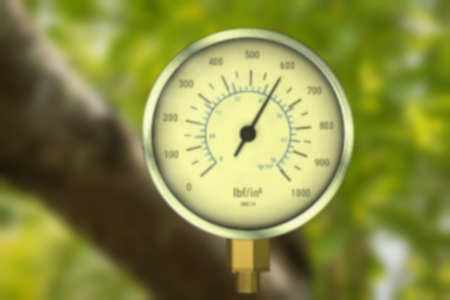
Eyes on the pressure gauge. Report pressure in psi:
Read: 600 psi
